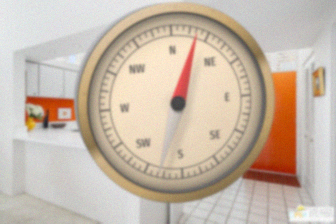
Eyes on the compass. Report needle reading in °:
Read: 20 °
